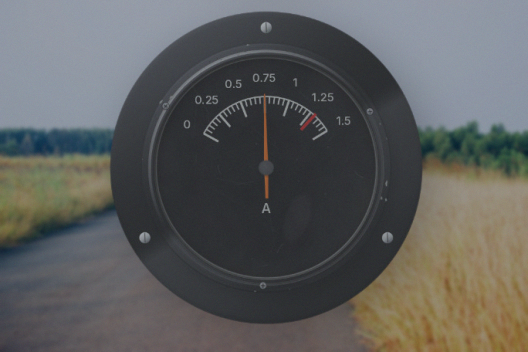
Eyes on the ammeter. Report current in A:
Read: 0.75 A
